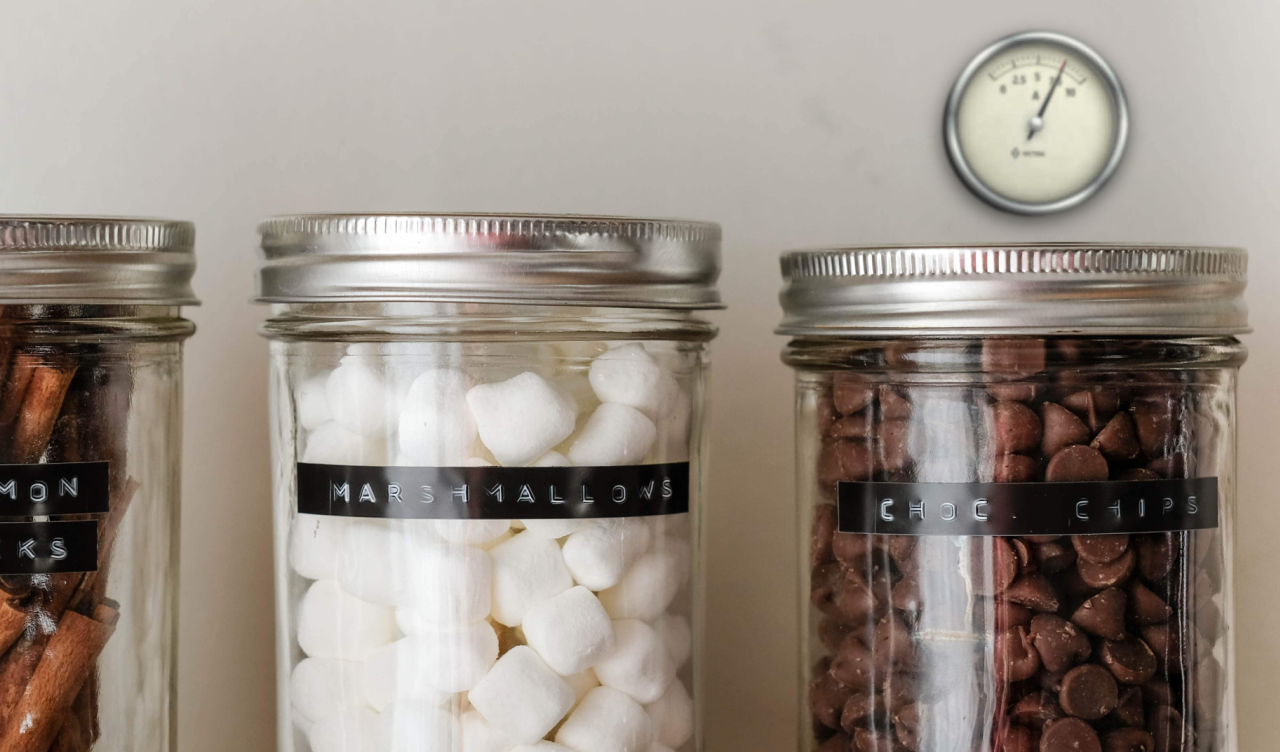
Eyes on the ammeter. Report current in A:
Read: 7.5 A
